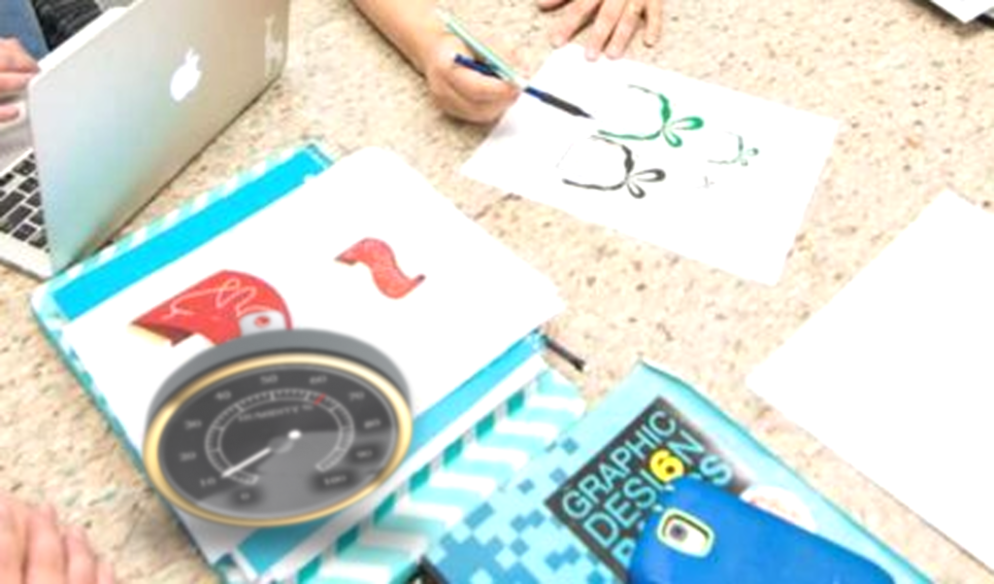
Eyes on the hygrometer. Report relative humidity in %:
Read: 10 %
